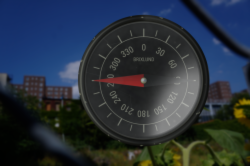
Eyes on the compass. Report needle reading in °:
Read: 270 °
